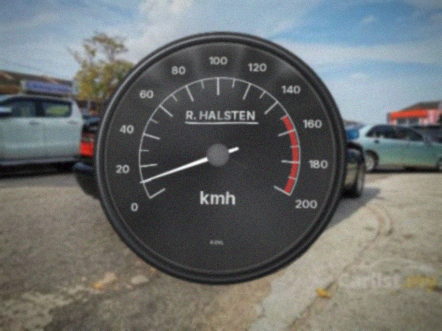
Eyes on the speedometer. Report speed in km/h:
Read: 10 km/h
